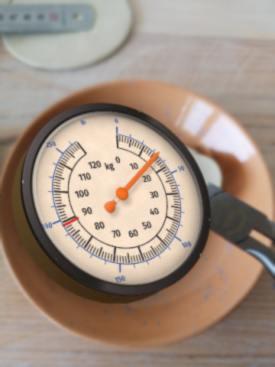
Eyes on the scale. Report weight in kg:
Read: 15 kg
